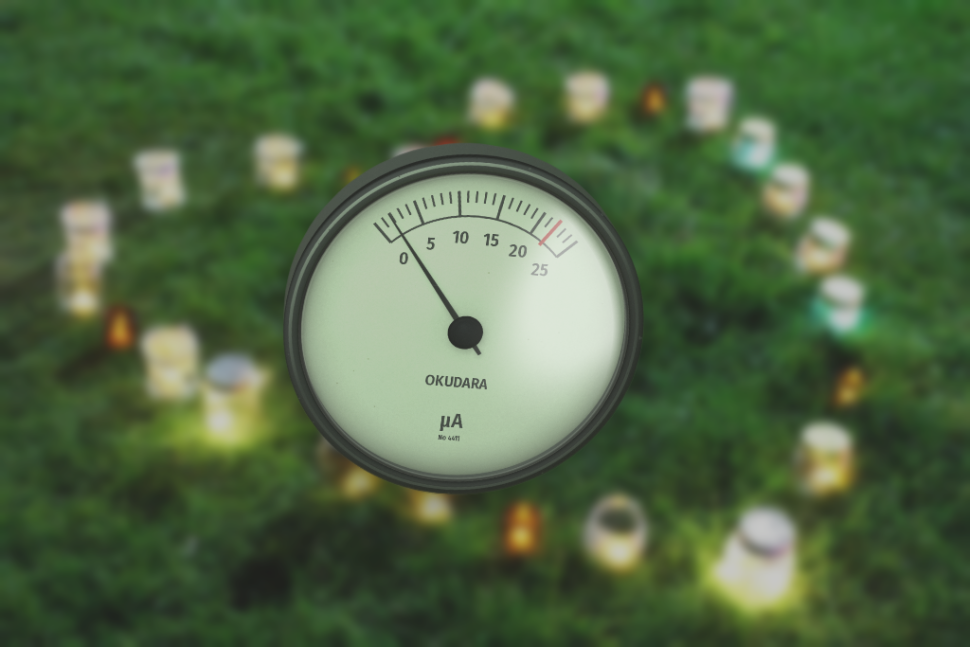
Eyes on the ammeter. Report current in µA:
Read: 2 µA
